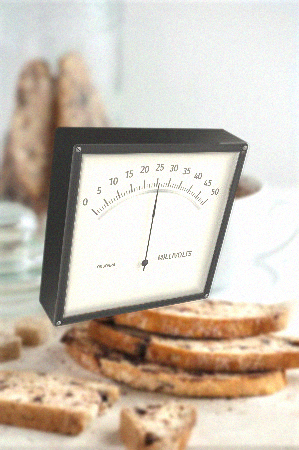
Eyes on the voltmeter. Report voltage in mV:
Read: 25 mV
